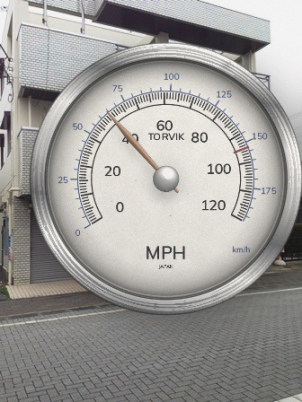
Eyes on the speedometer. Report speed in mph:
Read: 40 mph
